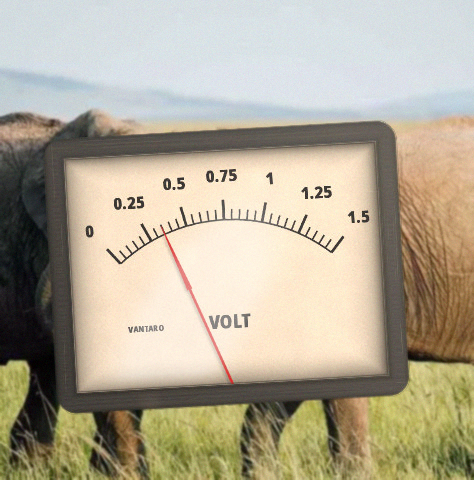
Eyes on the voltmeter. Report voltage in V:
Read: 0.35 V
